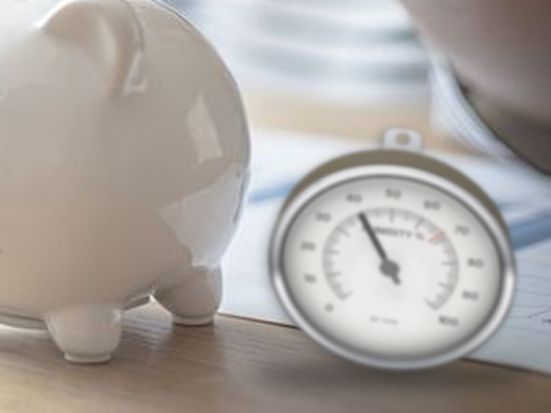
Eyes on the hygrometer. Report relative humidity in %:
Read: 40 %
